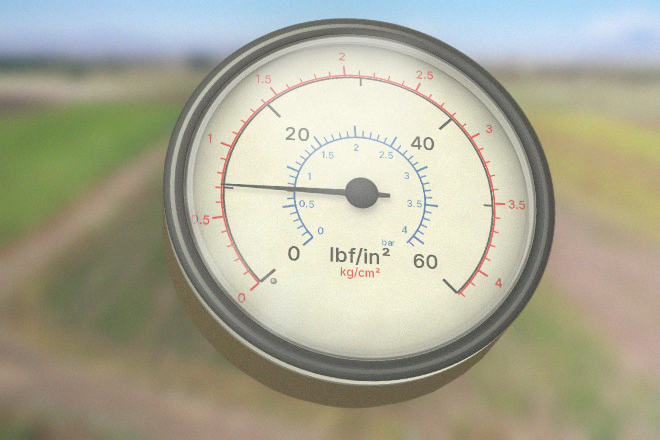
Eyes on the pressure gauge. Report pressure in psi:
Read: 10 psi
